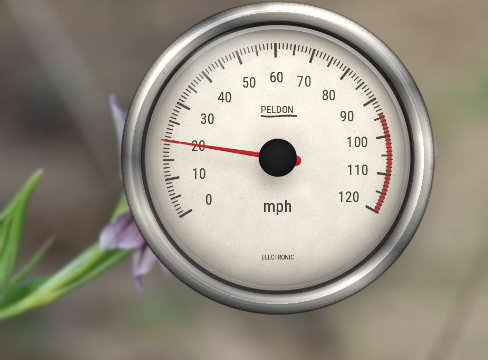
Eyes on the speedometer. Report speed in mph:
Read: 20 mph
